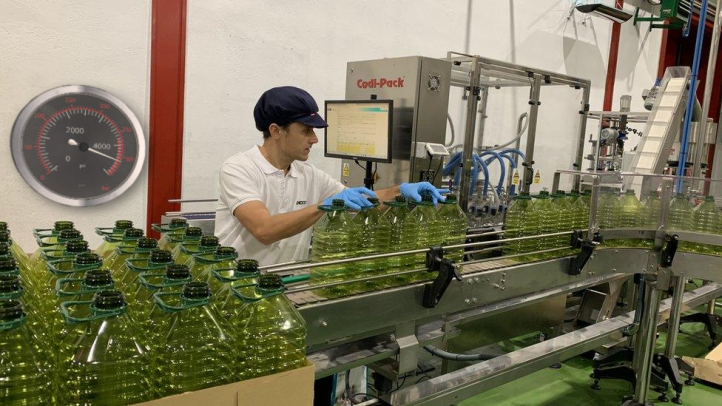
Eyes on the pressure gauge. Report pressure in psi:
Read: 4500 psi
